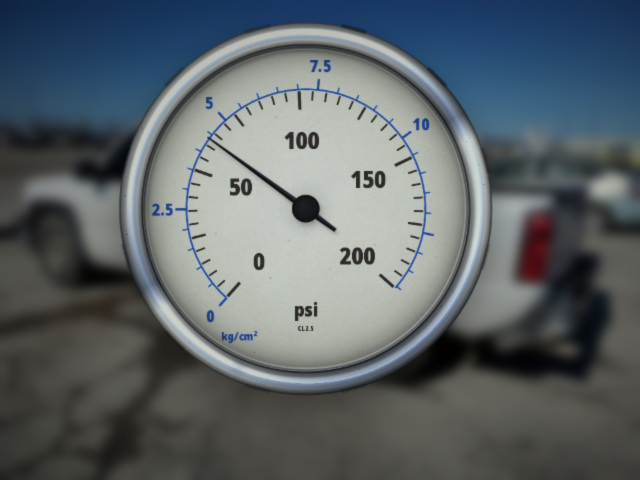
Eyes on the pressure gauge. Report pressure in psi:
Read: 62.5 psi
